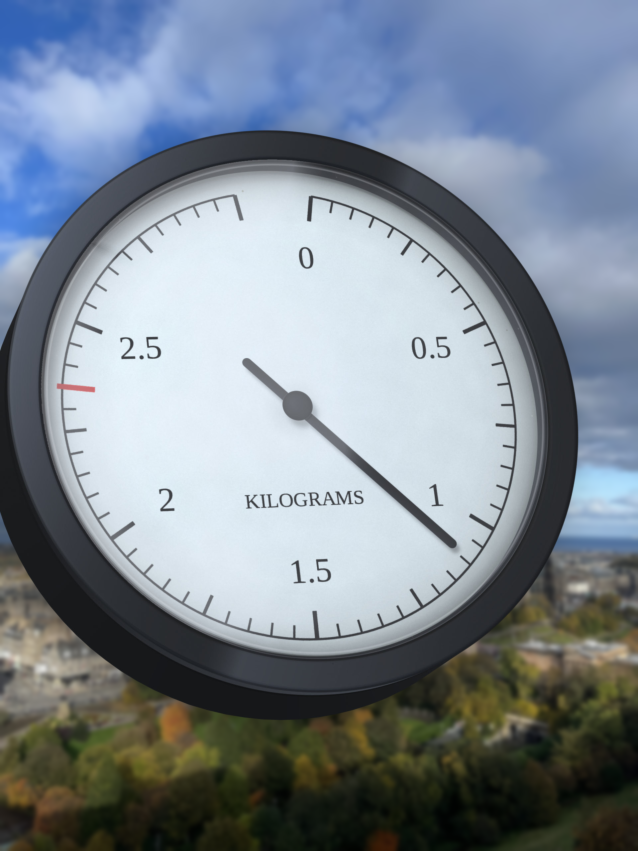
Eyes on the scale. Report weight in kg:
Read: 1.1 kg
